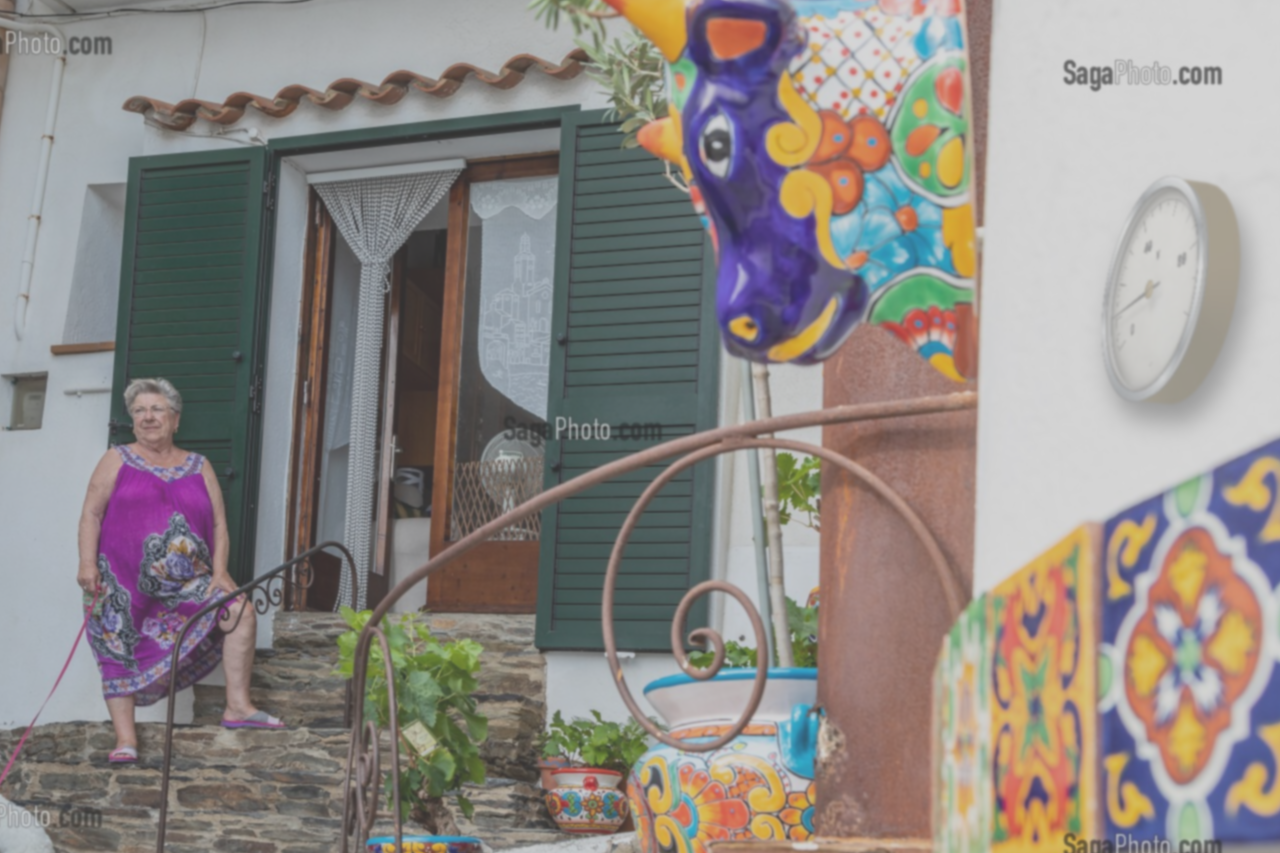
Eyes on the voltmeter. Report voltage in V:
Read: 10 V
